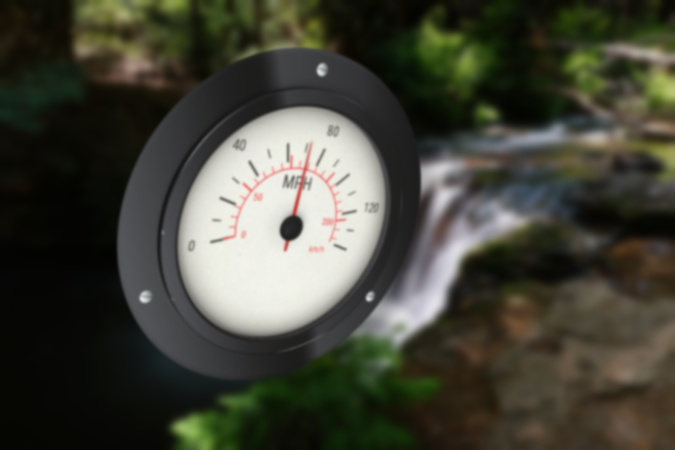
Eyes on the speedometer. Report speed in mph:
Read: 70 mph
